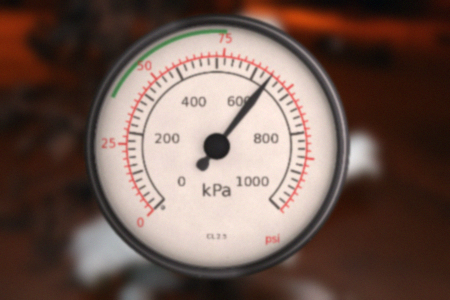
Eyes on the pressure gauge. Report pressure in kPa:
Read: 640 kPa
